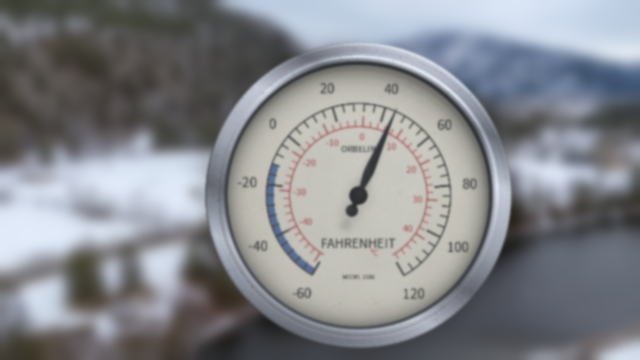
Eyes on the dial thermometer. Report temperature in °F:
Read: 44 °F
